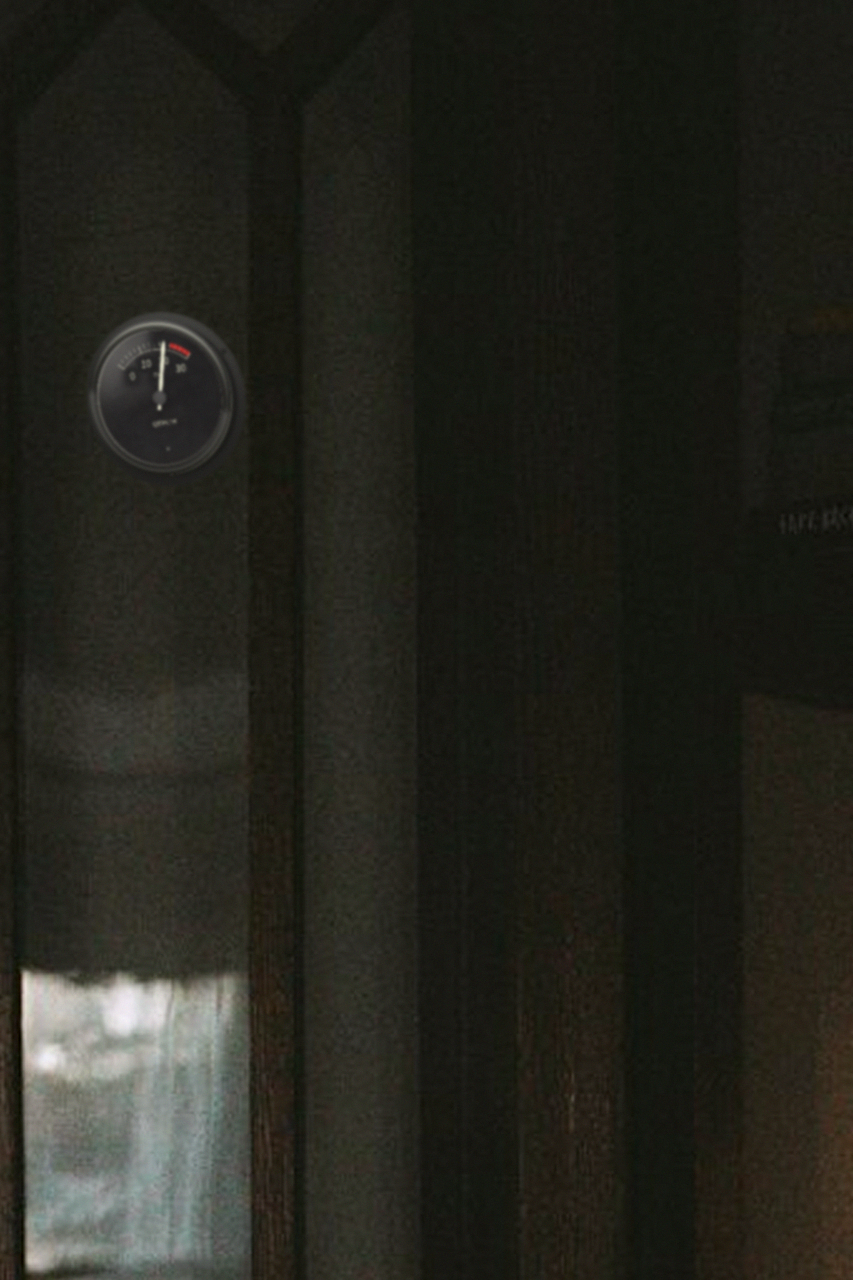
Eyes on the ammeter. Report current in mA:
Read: 20 mA
